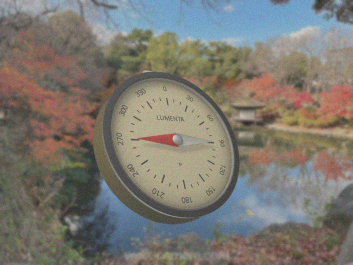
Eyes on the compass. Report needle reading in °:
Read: 270 °
